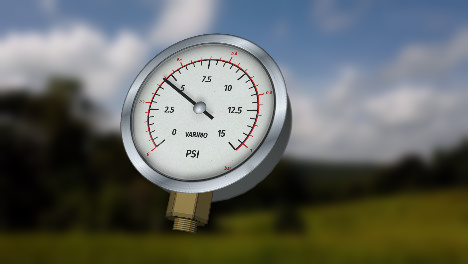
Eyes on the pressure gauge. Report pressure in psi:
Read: 4.5 psi
